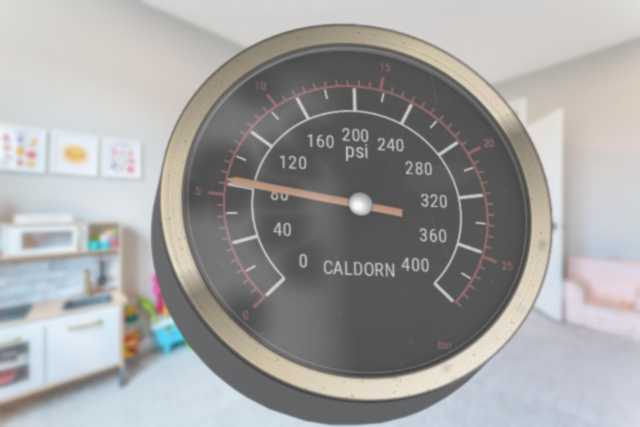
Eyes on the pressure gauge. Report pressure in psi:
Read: 80 psi
